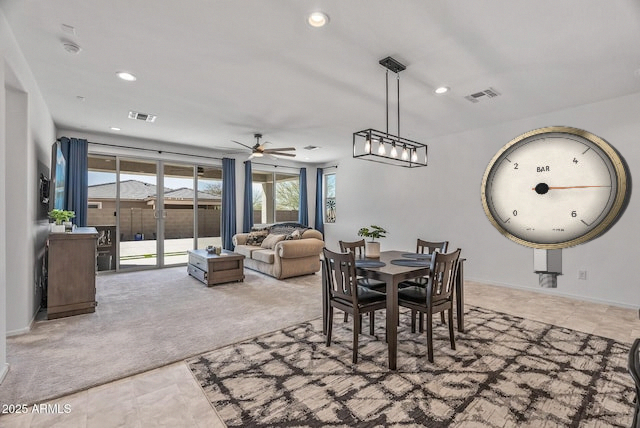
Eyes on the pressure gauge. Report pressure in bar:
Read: 5 bar
